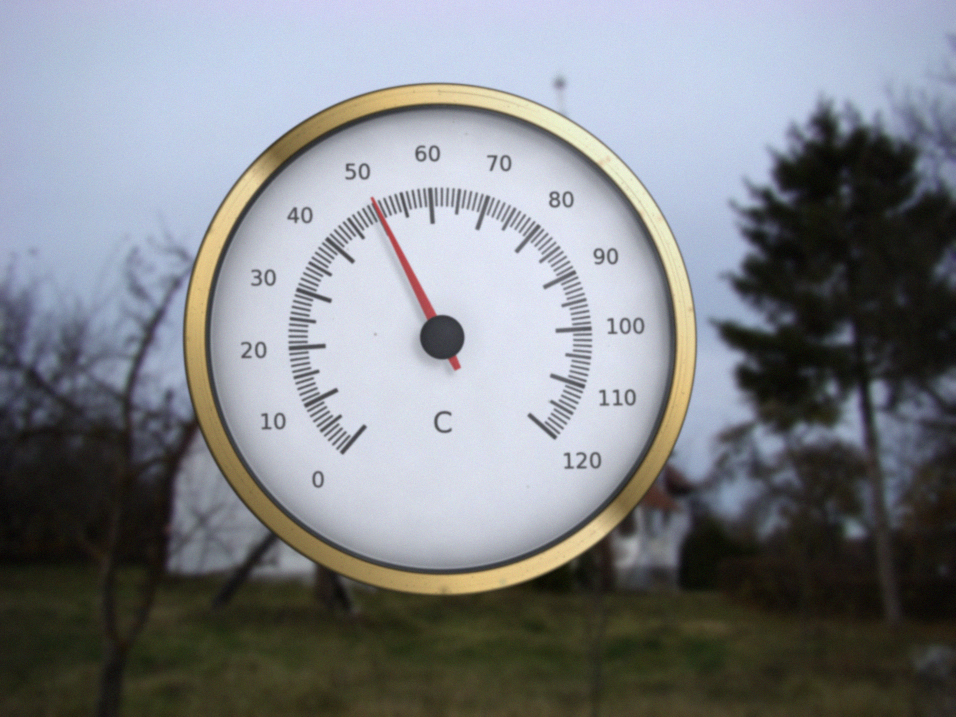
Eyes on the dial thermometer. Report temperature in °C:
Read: 50 °C
